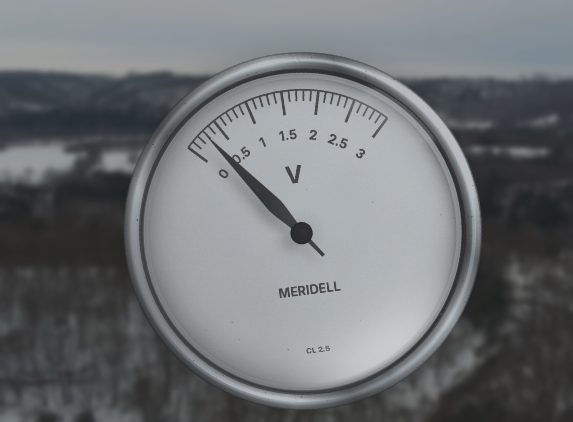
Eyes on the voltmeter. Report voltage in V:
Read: 0.3 V
